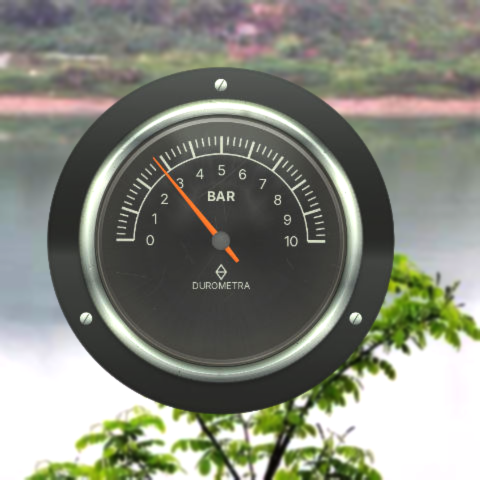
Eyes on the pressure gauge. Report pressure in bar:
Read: 2.8 bar
